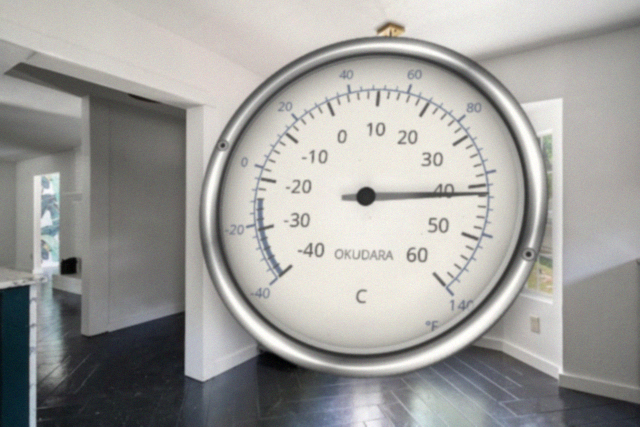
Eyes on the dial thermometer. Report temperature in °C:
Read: 42 °C
